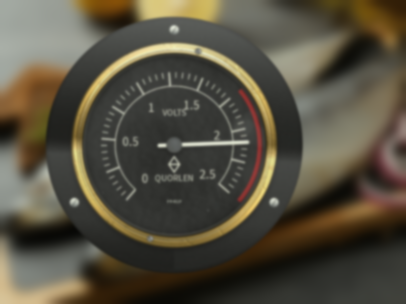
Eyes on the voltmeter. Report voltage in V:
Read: 2.1 V
